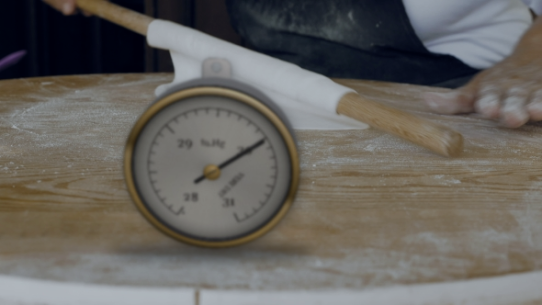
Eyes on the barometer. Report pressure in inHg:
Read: 30 inHg
